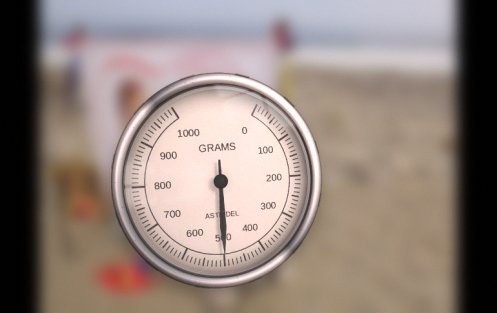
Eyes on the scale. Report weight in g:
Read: 500 g
